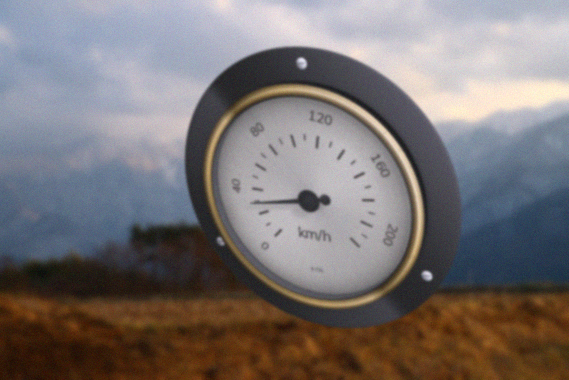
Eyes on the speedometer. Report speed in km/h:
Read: 30 km/h
